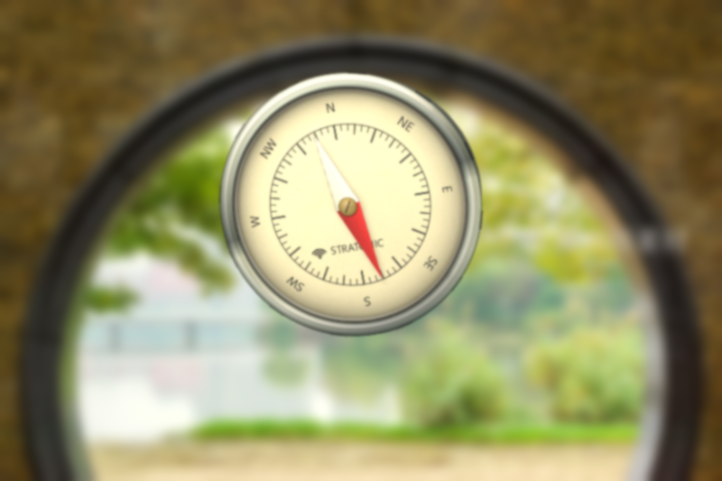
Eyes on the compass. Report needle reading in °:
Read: 165 °
